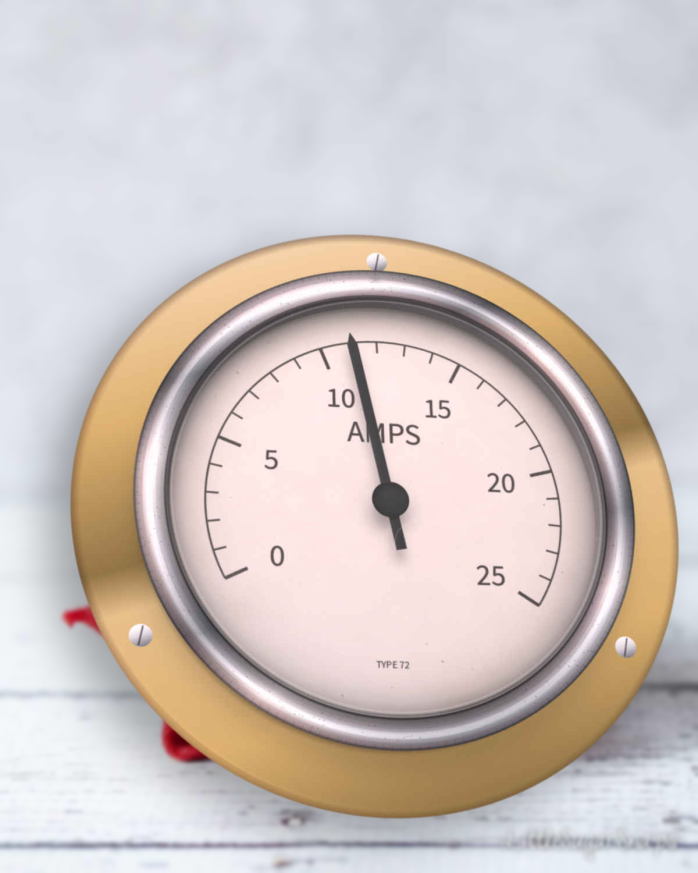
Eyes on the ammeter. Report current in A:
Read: 11 A
